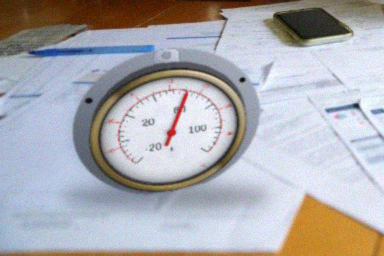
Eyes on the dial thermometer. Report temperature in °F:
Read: 60 °F
